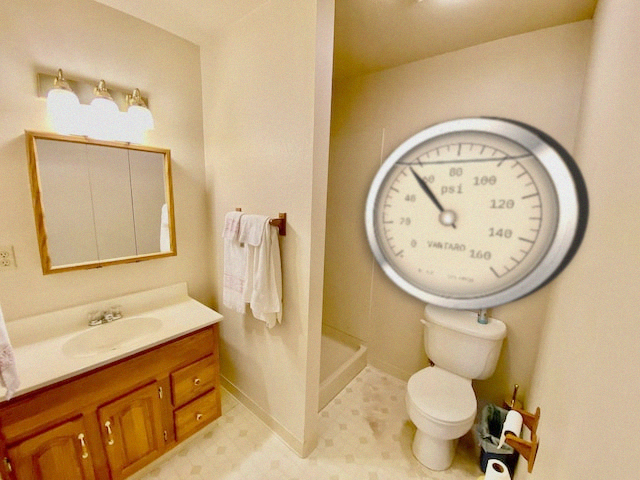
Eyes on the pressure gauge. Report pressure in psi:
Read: 55 psi
